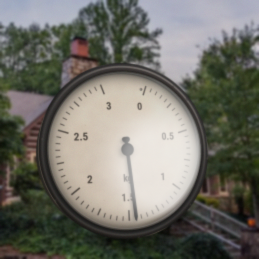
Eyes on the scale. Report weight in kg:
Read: 1.45 kg
